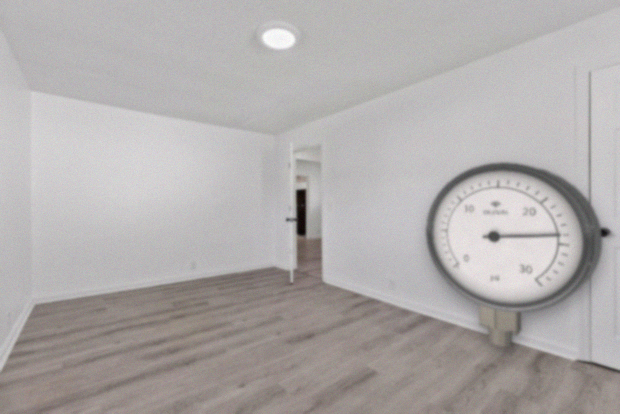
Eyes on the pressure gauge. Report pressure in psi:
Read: 24 psi
